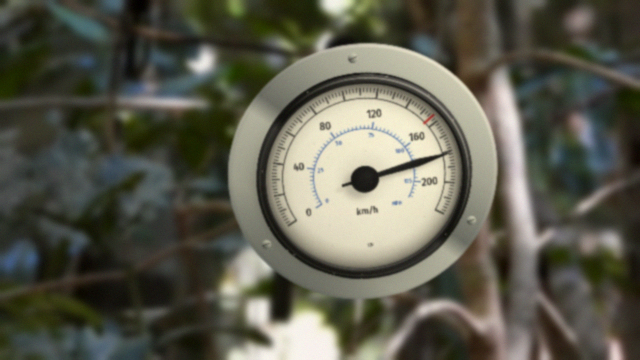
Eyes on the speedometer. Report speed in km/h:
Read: 180 km/h
